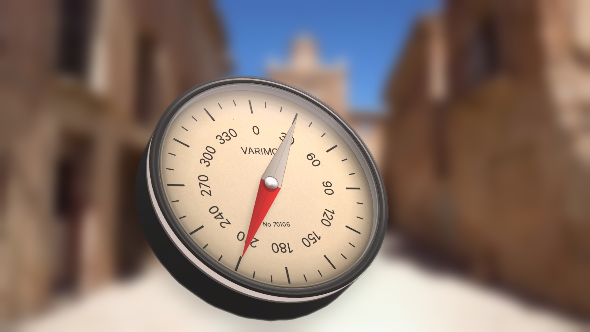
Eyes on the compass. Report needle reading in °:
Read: 210 °
